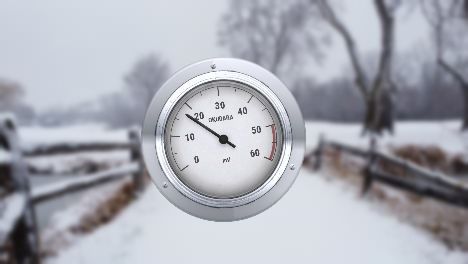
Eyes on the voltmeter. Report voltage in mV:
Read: 17.5 mV
